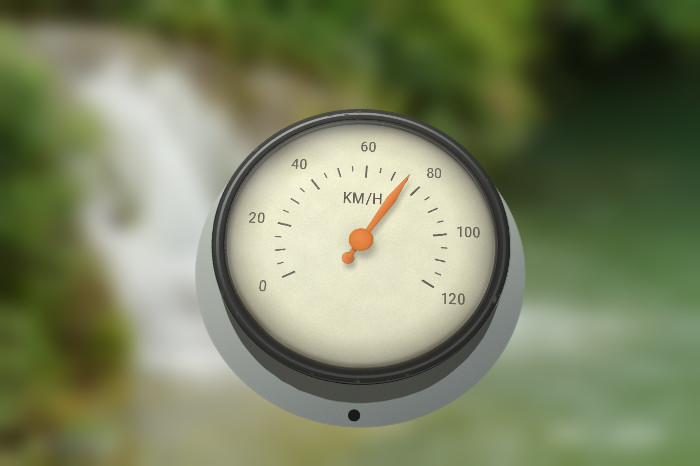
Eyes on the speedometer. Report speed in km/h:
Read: 75 km/h
